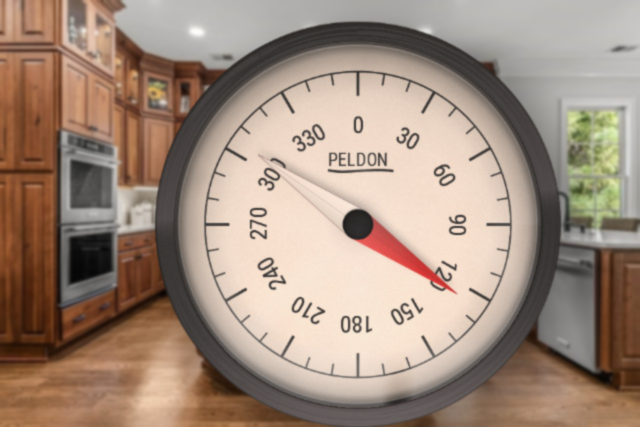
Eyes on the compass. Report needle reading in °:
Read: 125 °
